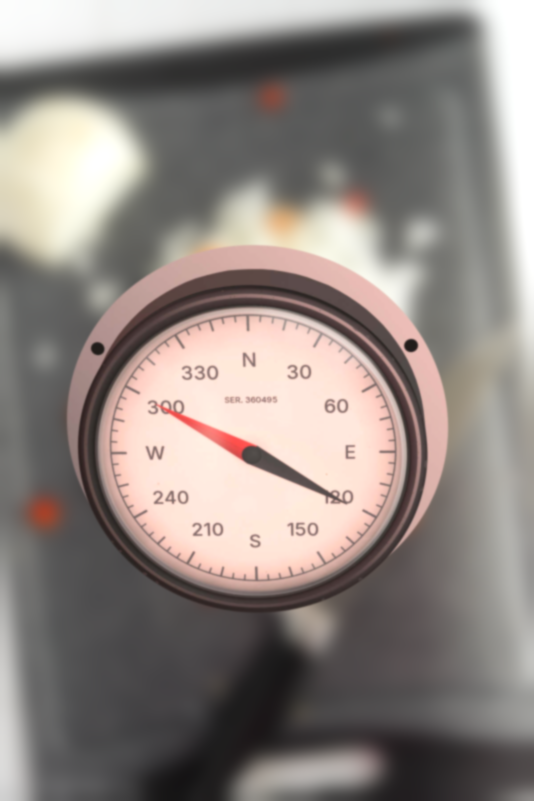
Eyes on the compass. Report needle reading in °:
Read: 300 °
